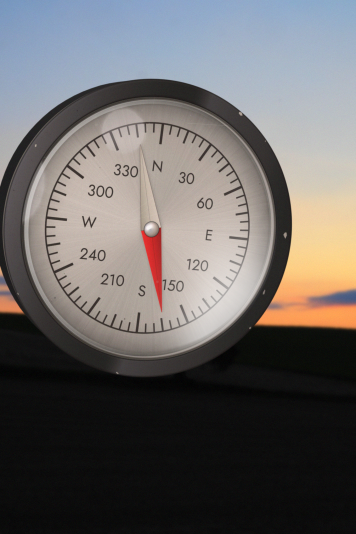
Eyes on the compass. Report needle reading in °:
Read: 165 °
